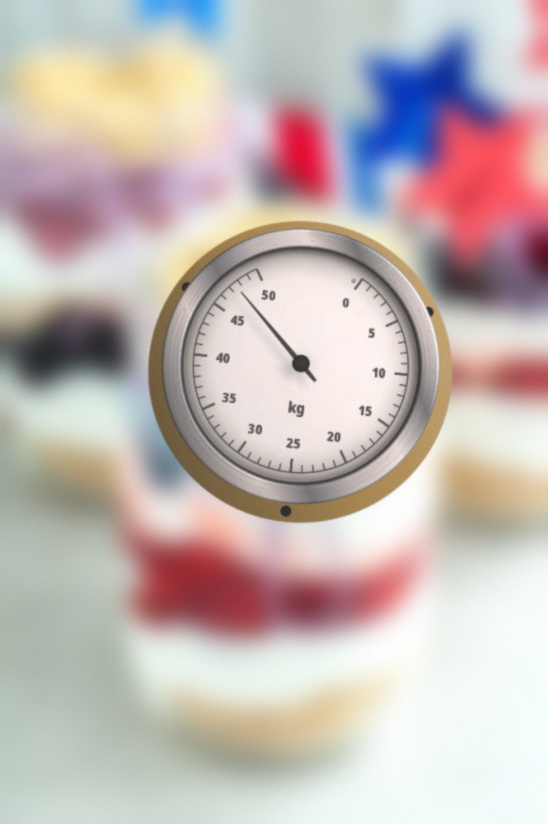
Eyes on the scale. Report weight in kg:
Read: 47.5 kg
